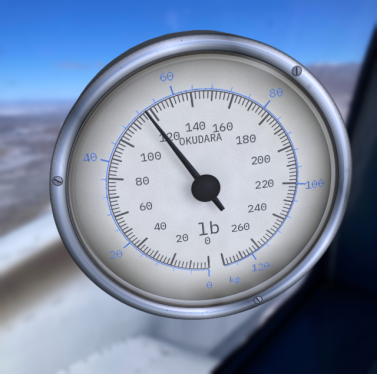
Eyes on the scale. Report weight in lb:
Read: 118 lb
